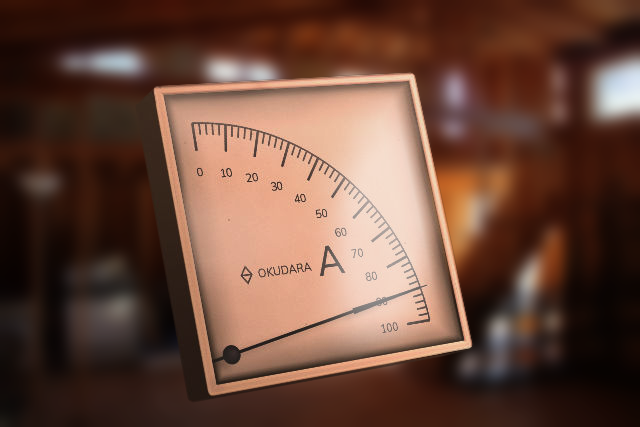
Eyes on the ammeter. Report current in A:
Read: 90 A
